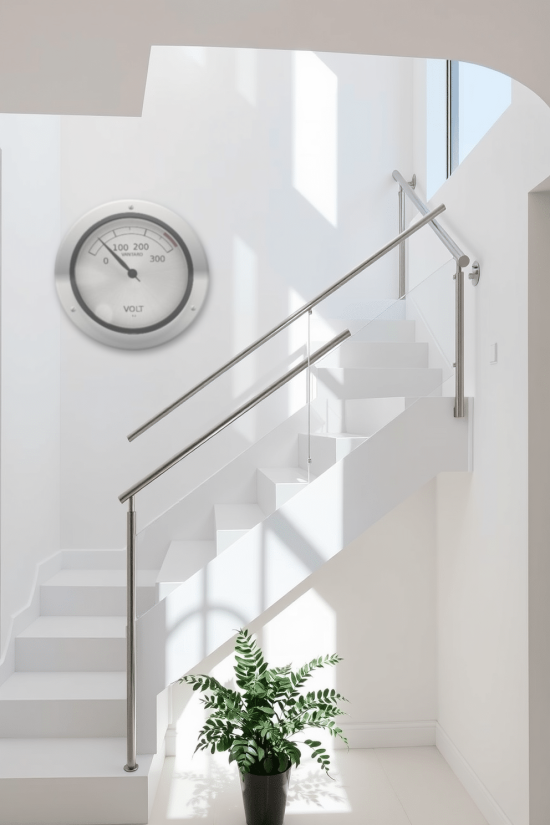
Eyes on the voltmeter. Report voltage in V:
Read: 50 V
